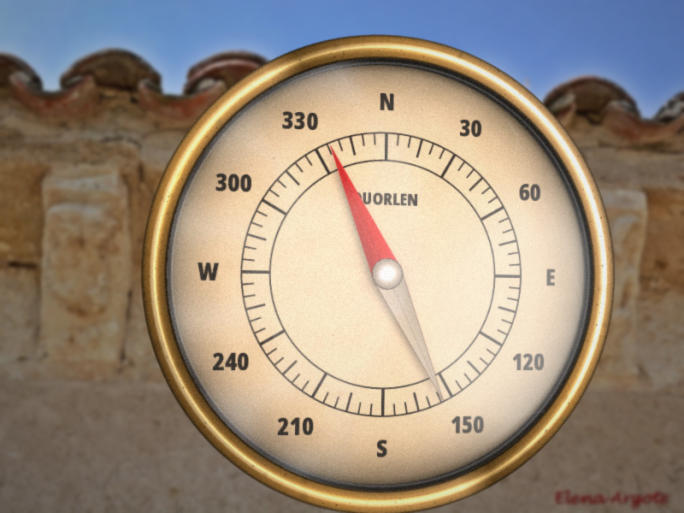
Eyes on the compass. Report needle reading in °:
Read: 335 °
